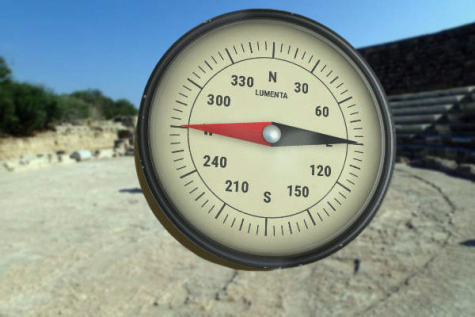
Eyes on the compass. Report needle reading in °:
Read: 270 °
